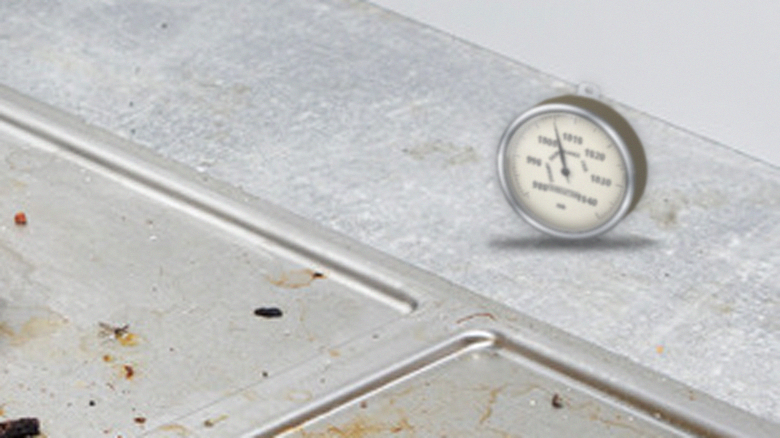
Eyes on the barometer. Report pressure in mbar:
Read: 1005 mbar
